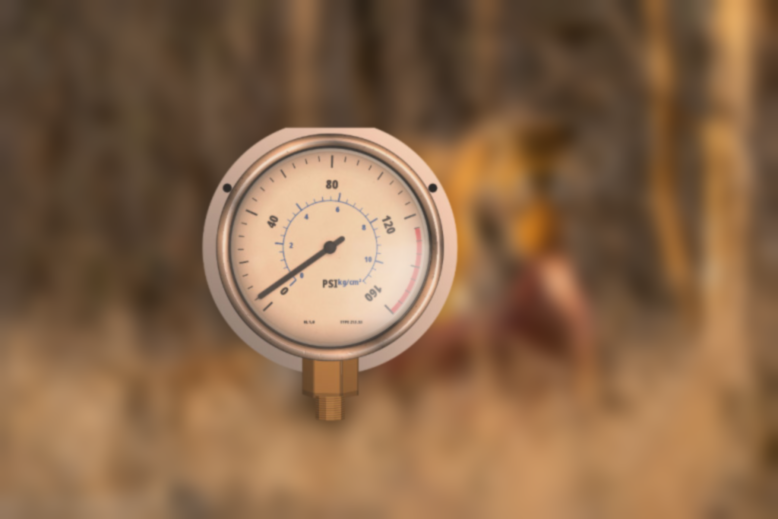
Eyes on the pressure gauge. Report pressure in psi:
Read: 5 psi
